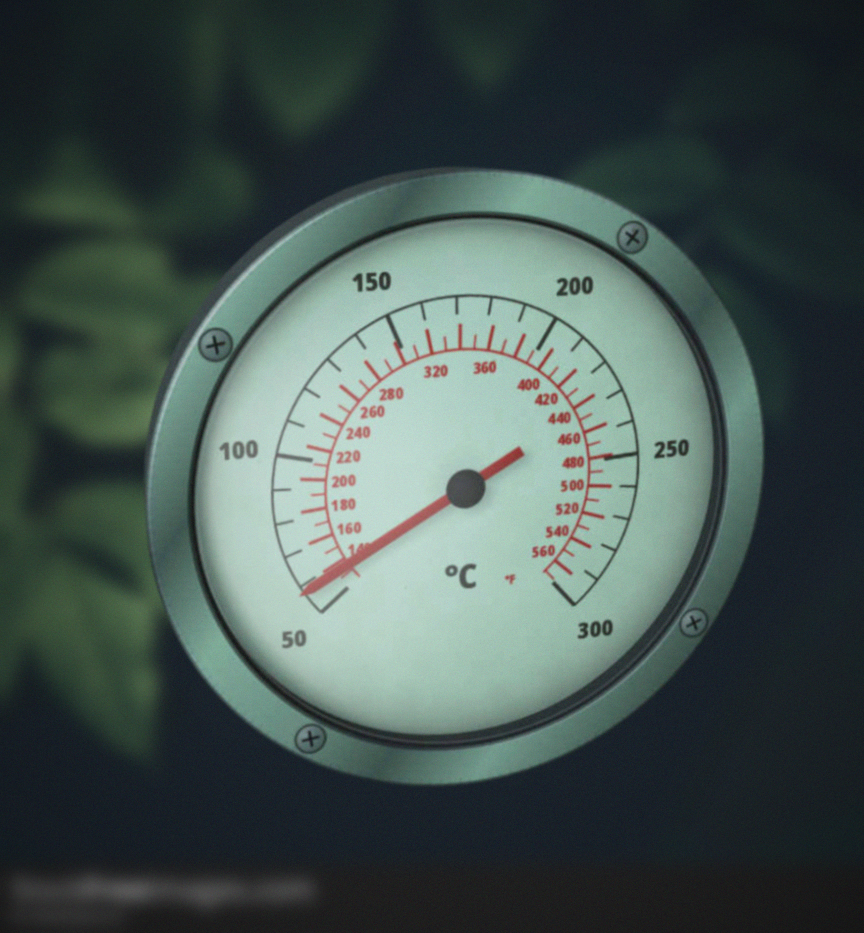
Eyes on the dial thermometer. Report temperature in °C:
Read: 60 °C
